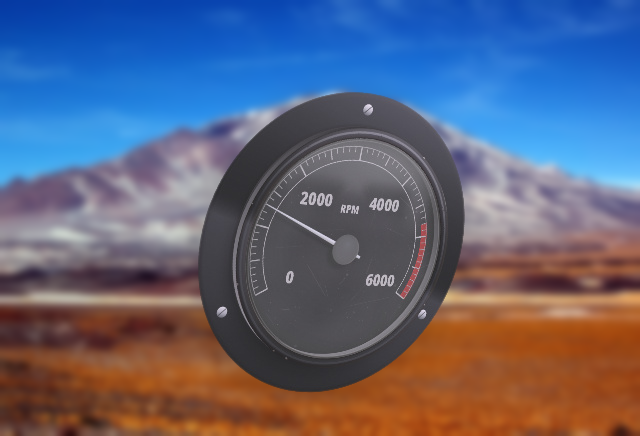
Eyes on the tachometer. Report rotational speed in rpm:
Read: 1300 rpm
